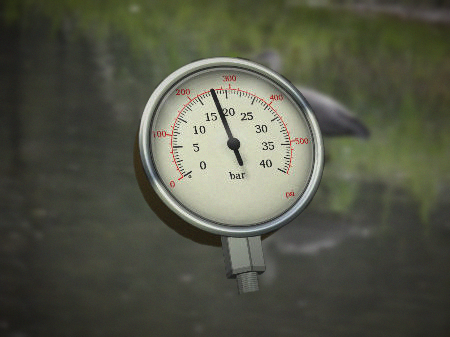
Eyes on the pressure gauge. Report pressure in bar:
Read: 17.5 bar
